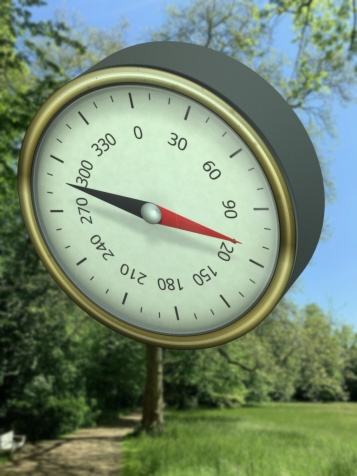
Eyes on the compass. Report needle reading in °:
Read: 110 °
